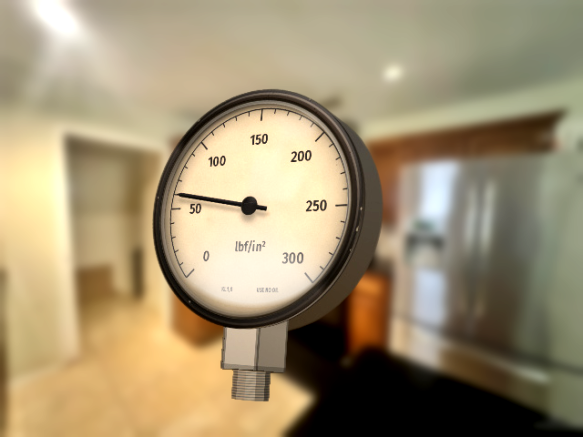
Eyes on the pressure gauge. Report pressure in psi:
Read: 60 psi
